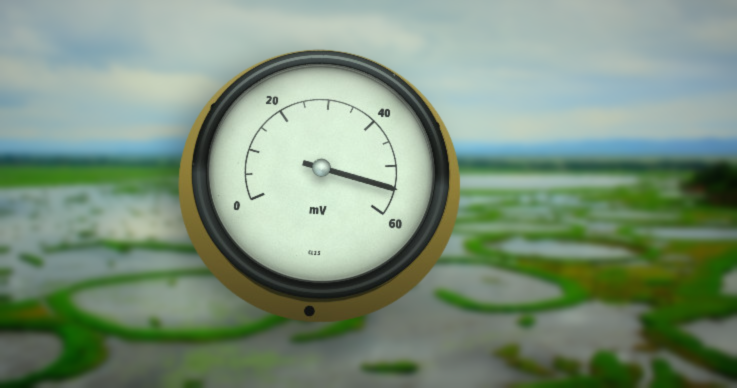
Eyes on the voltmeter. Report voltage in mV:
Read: 55 mV
